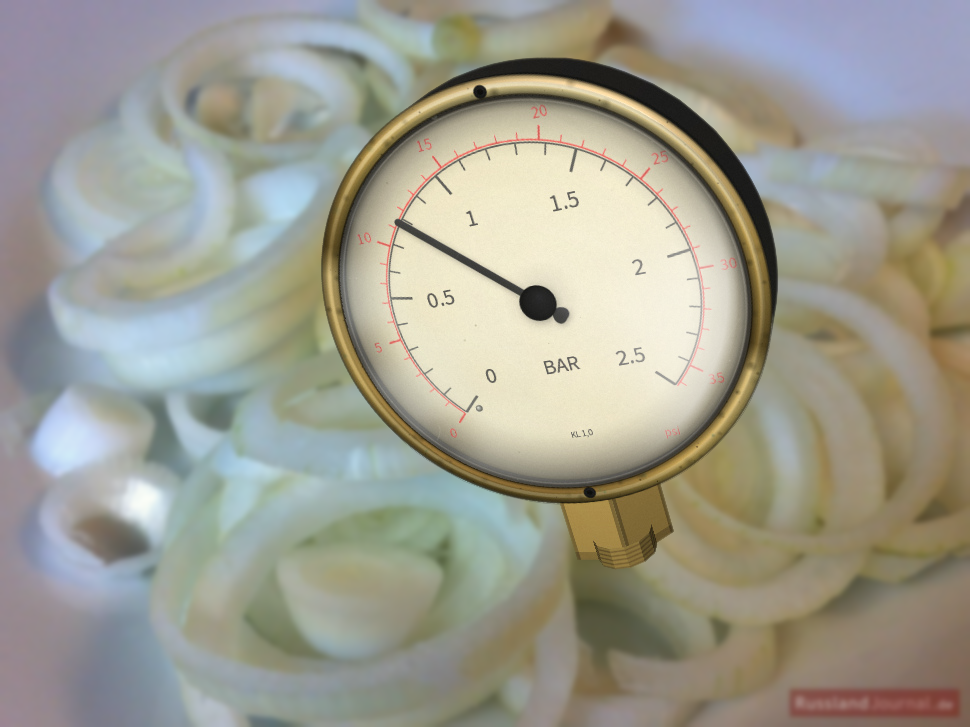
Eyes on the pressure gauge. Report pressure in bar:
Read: 0.8 bar
